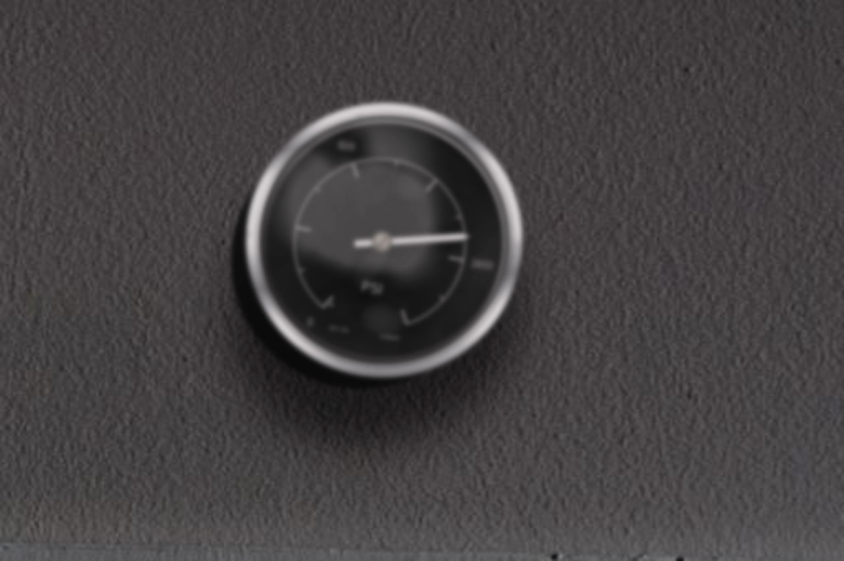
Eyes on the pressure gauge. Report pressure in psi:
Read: 1500 psi
